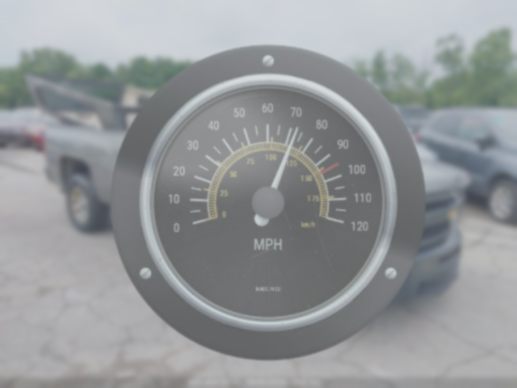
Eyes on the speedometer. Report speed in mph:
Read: 72.5 mph
